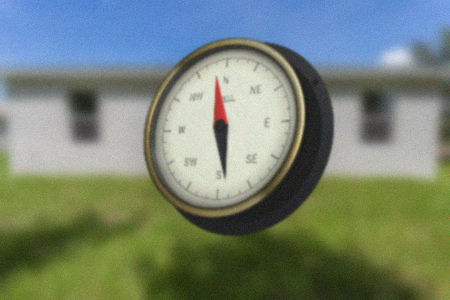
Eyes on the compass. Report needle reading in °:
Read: 350 °
